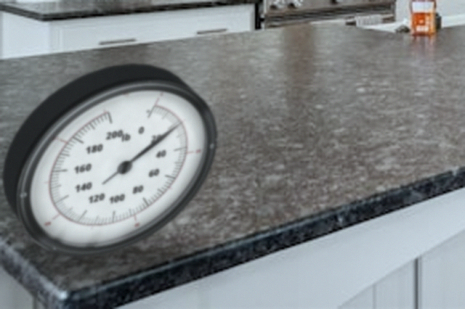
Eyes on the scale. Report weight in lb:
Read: 20 lb
